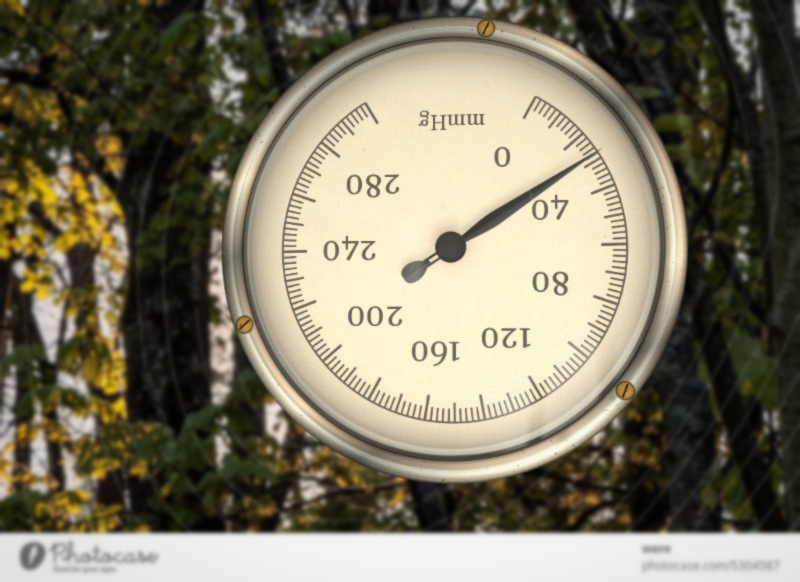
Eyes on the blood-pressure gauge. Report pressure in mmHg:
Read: 28 mmHg
